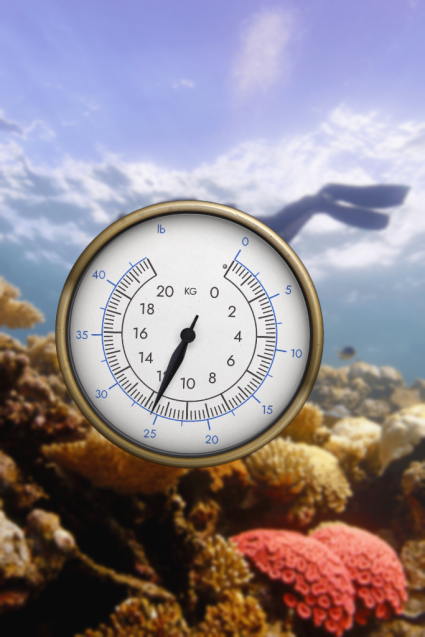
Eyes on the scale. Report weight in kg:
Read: 11.6 kg
